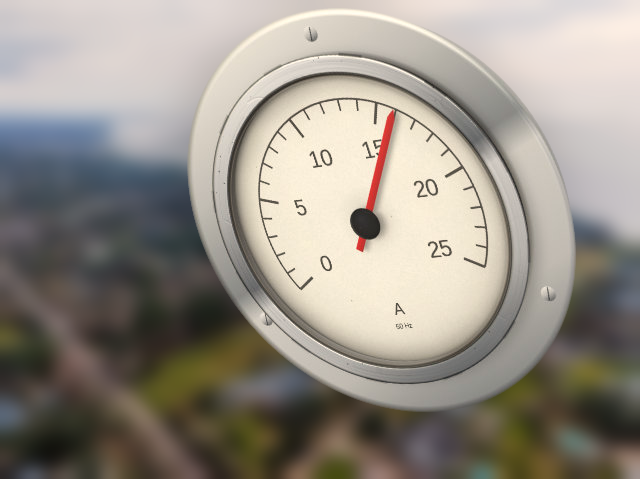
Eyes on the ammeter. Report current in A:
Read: 16 A
